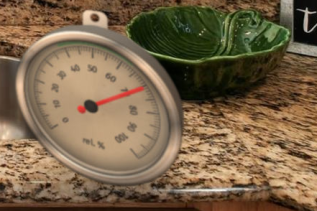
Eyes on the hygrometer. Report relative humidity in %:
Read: 70 %
